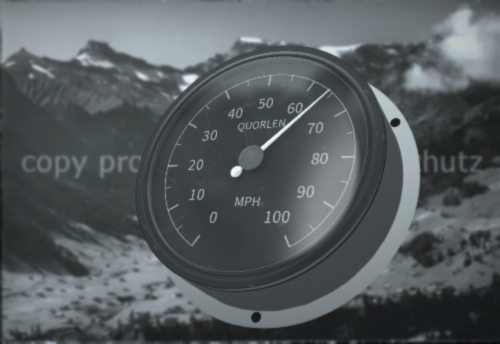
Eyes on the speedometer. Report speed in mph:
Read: 65 mph
